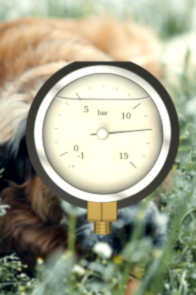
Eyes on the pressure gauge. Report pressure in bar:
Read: 12 bar
